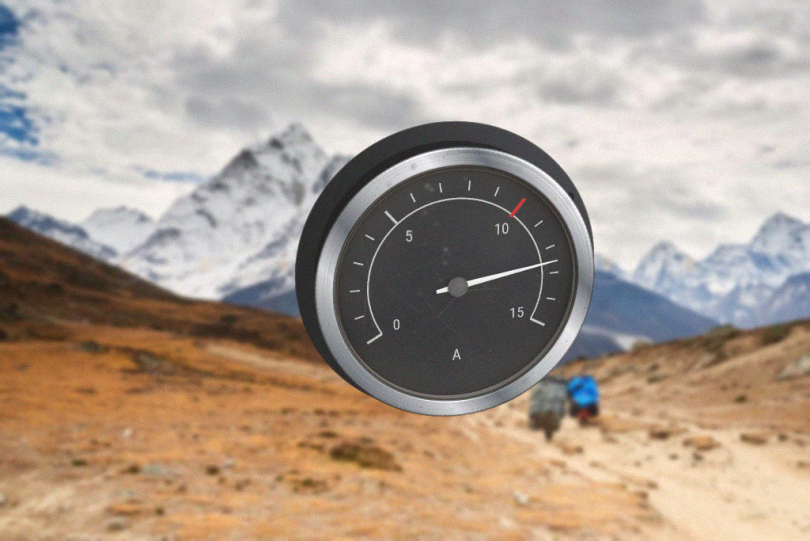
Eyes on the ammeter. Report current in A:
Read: 12.5 A
